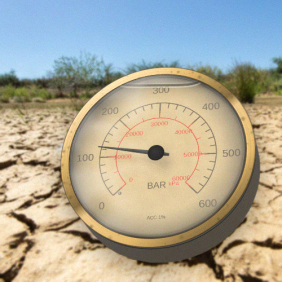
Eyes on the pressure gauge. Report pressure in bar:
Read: 120 bar
